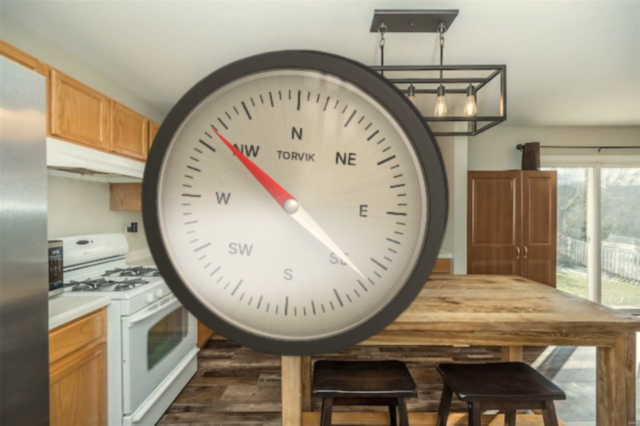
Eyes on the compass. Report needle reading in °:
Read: 310 °
